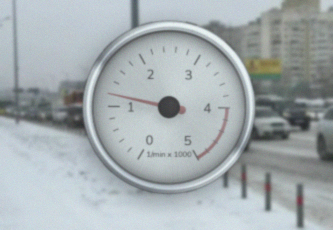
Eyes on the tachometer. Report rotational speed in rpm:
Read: 1200 rpm
